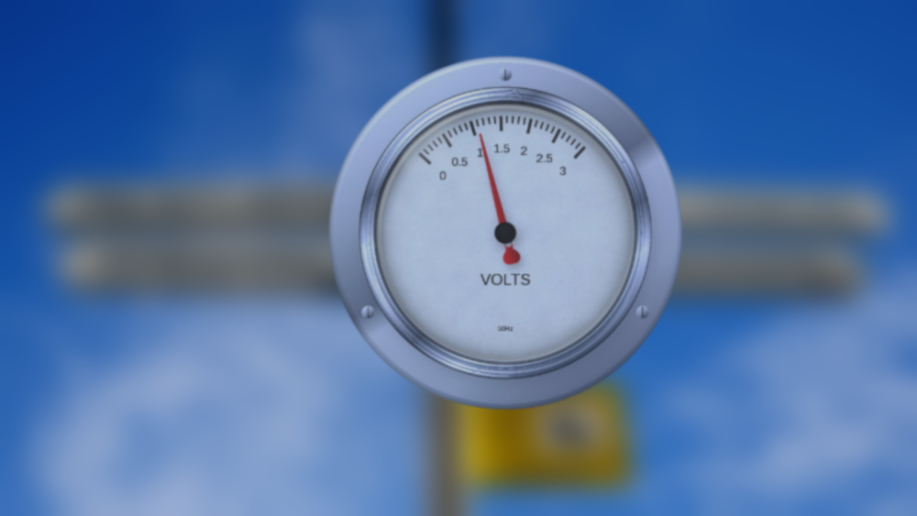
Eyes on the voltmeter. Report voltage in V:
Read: 1.1 V
